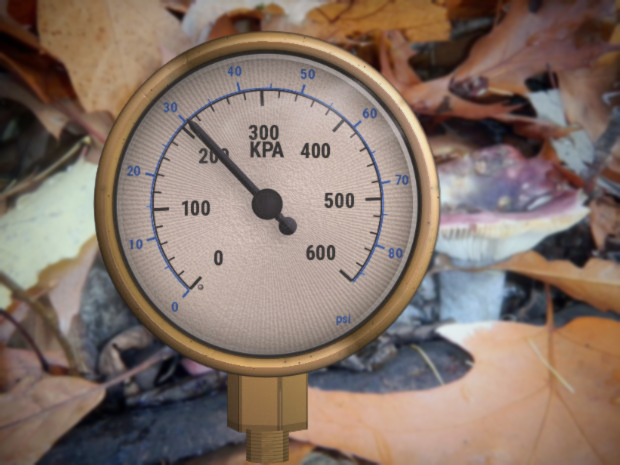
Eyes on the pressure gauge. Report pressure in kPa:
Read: 210 kPa
